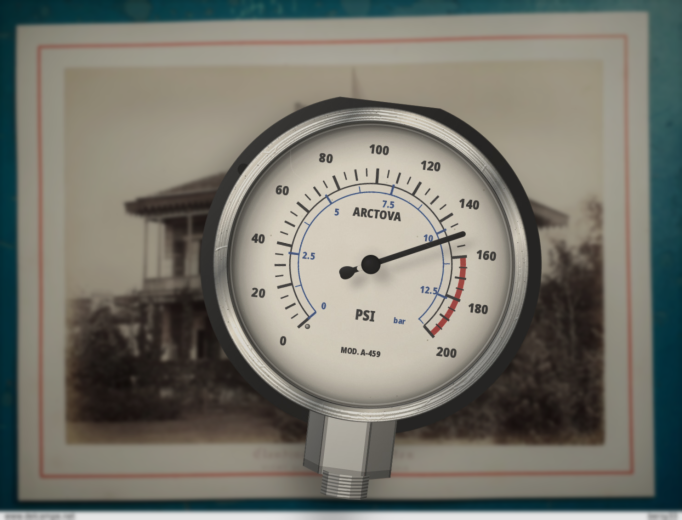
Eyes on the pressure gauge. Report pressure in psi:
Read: 150 psi
